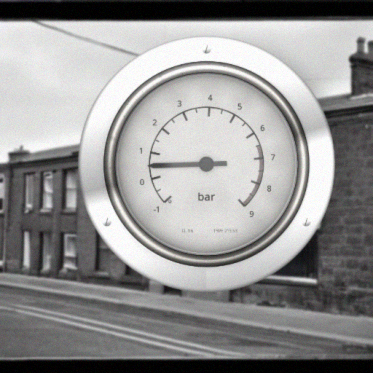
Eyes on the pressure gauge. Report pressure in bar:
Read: 0.5 bar
